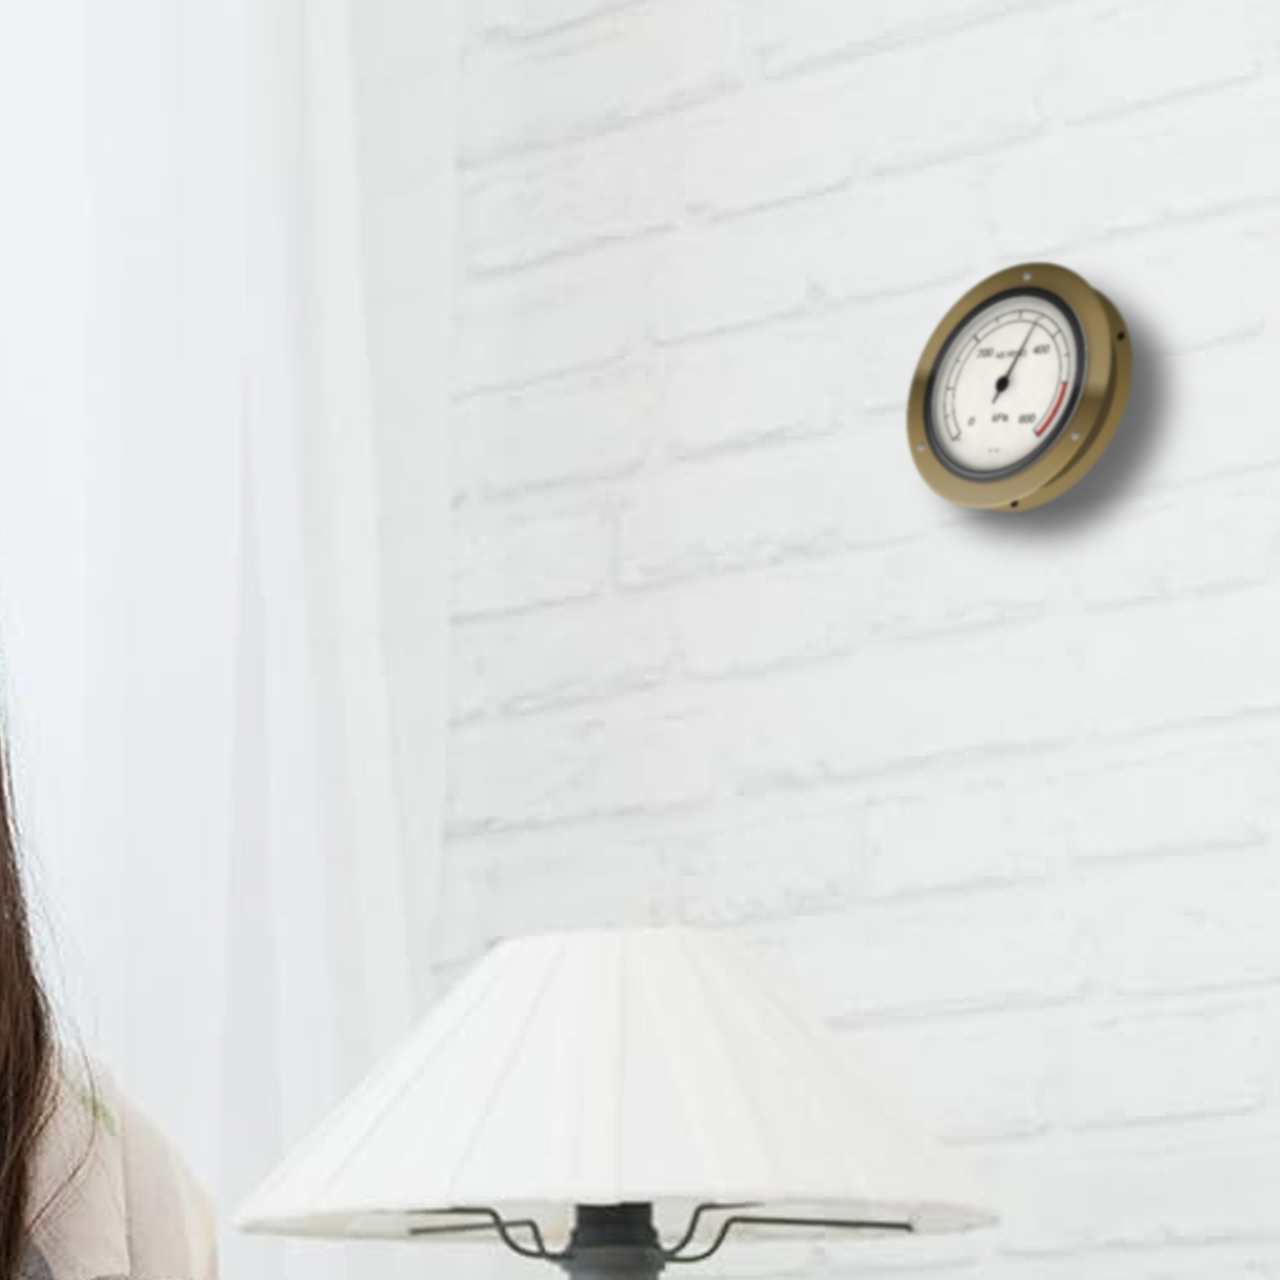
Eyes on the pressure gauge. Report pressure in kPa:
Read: 350 kPa
